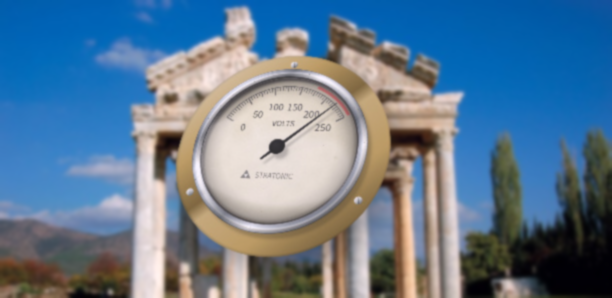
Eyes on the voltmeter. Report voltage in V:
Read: 225 V
